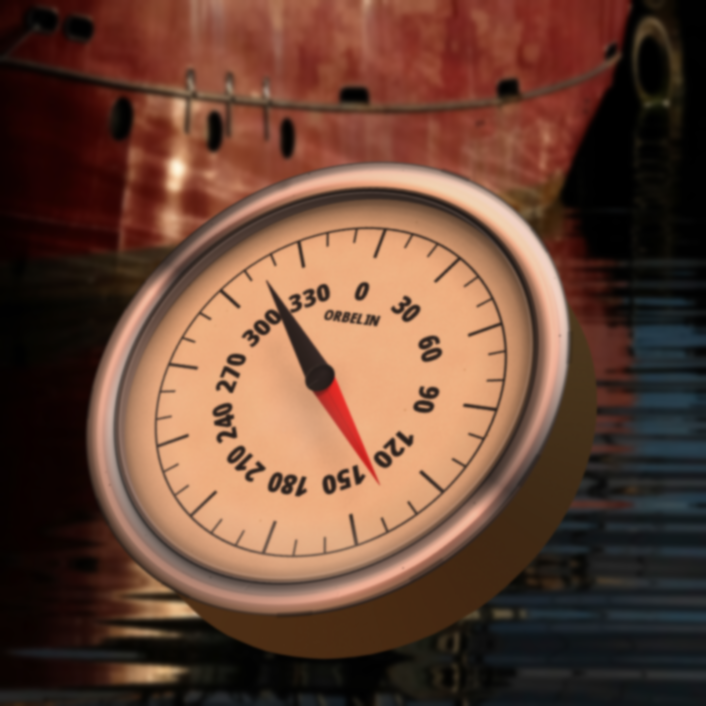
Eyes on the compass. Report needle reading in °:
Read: 135 °
